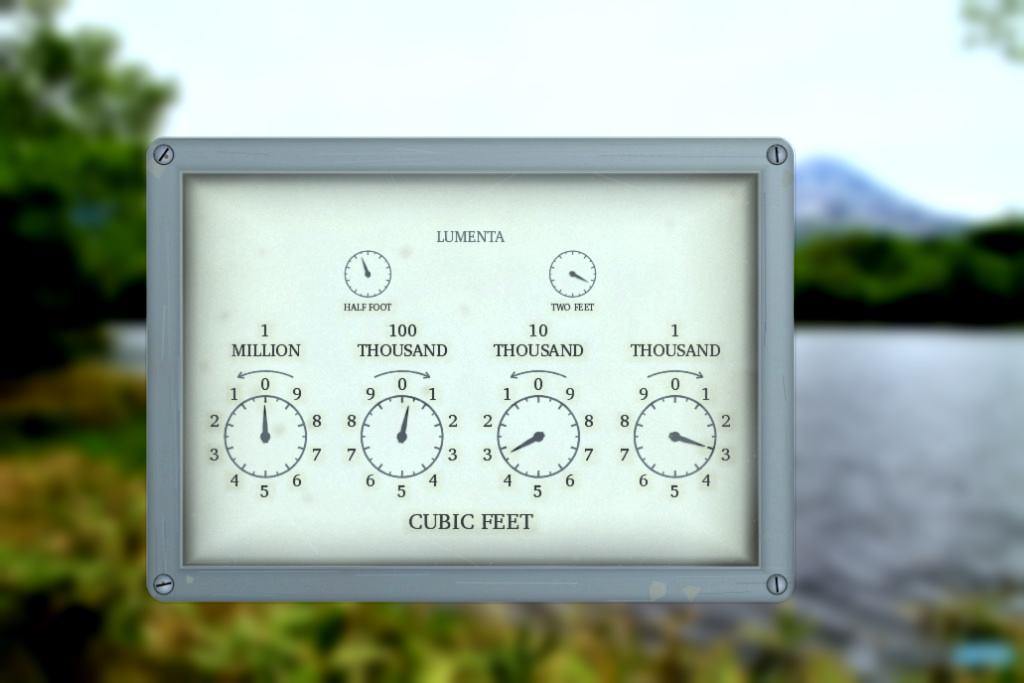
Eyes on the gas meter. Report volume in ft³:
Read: 3300 ft³
